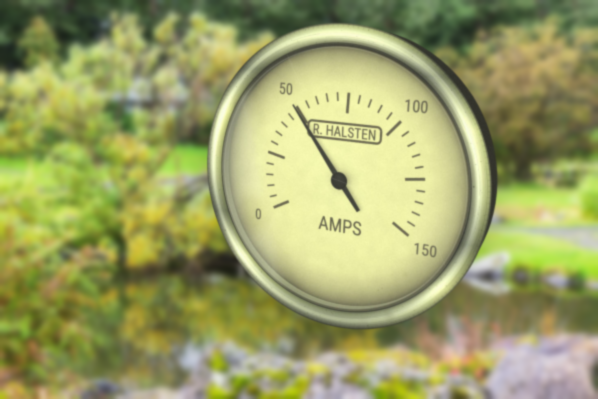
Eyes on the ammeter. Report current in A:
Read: 50 A
